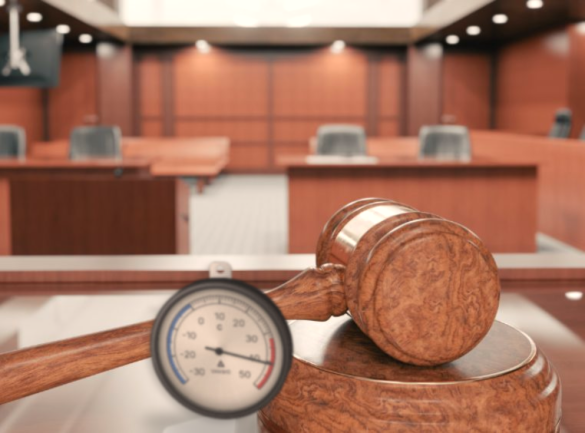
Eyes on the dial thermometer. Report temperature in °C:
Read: 40 °C
